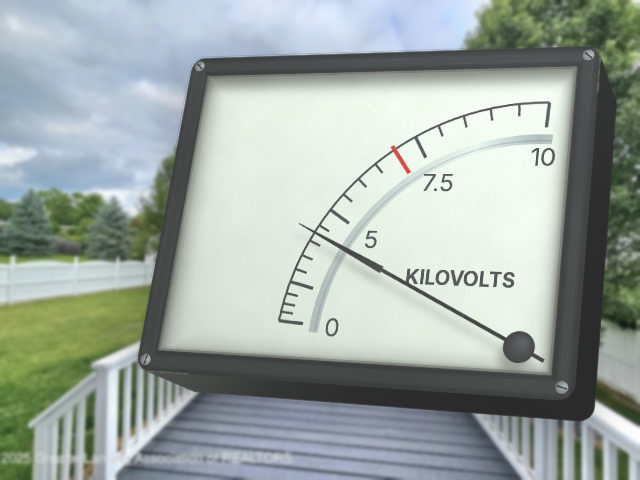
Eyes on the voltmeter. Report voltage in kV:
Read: 4.25 kV
